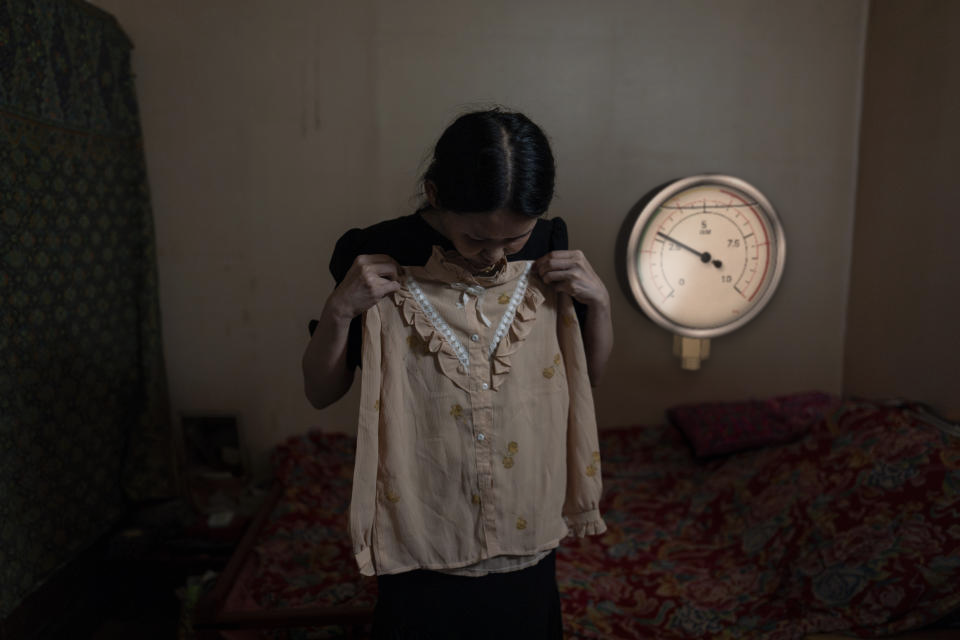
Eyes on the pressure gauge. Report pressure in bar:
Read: 2.75 bar
